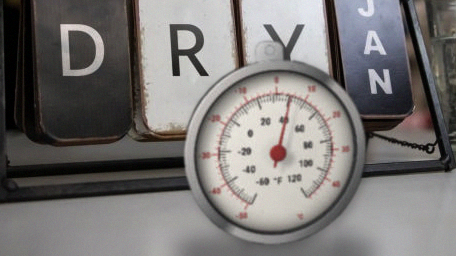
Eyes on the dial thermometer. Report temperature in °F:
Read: 40 °F
